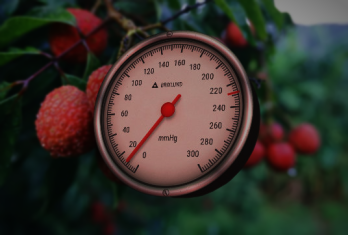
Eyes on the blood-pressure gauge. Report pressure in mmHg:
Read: 10 mmHg
